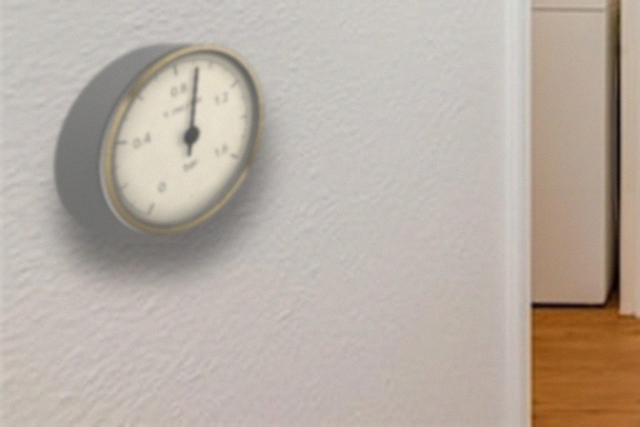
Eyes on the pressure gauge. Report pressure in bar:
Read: 0.9 bar
